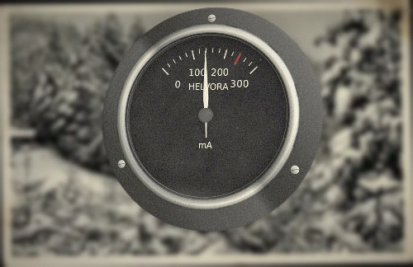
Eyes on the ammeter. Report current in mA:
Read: 140 mA
